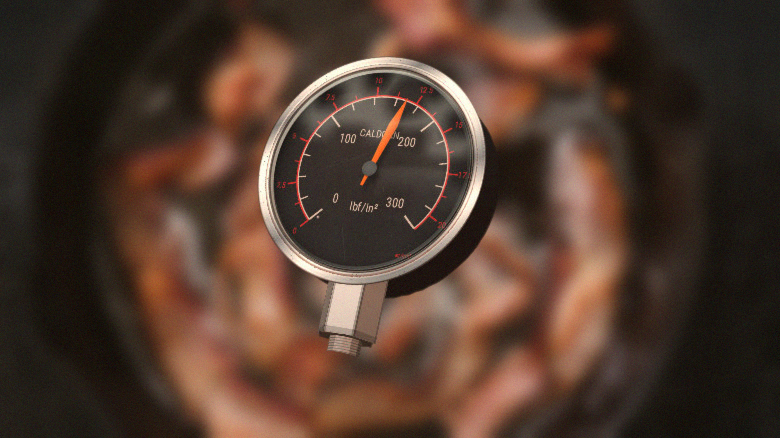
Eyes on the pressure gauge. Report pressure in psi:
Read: 170 psi
